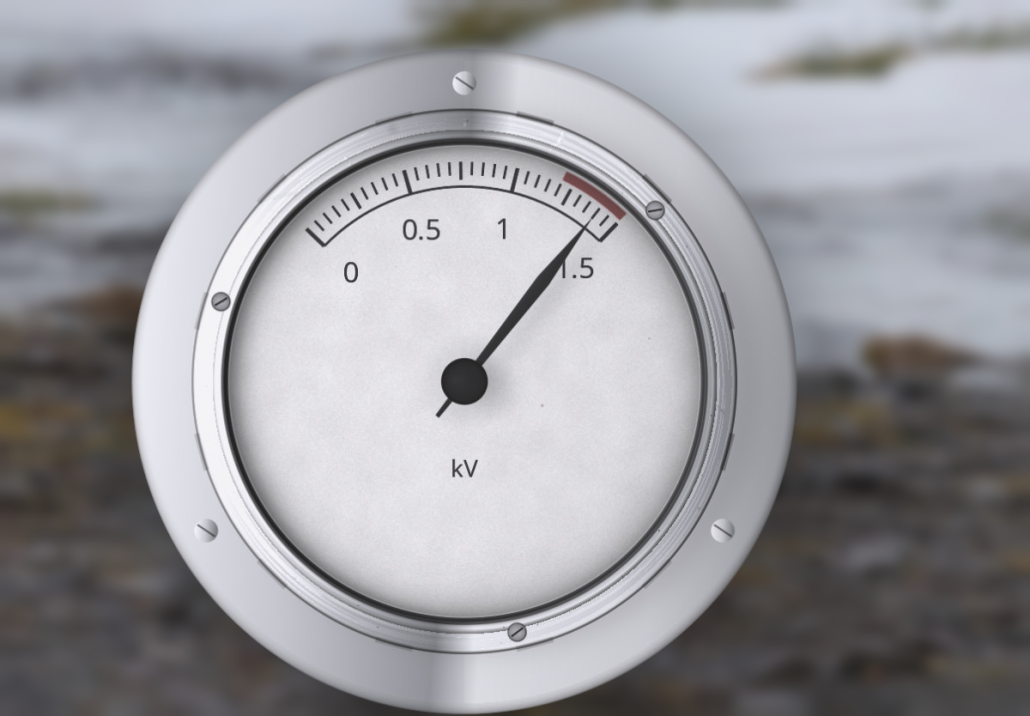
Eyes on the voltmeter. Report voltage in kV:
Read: 1.4 kV
